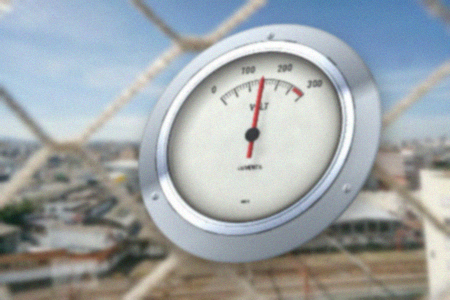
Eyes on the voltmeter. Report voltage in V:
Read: 150 V
